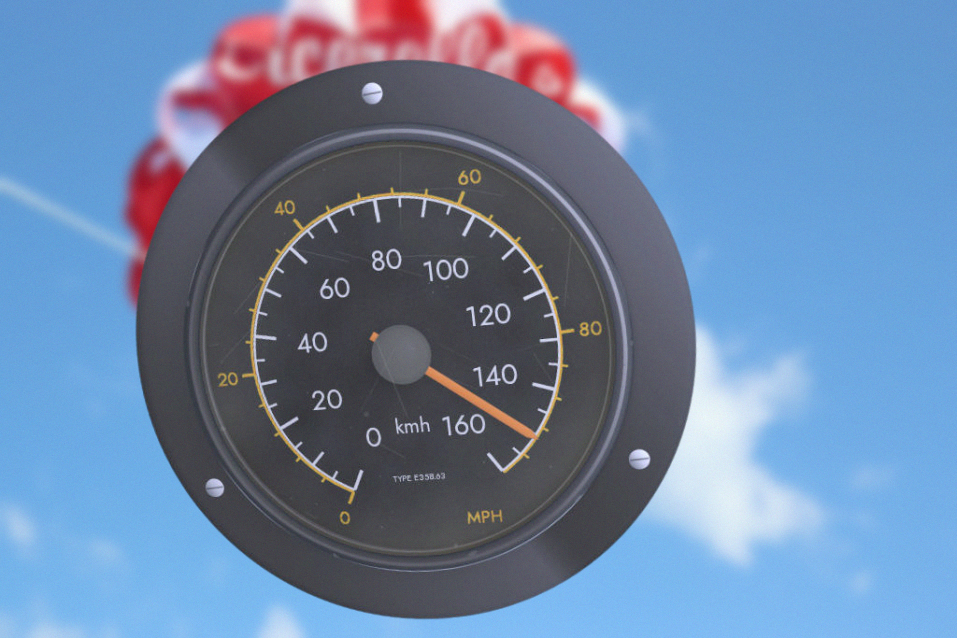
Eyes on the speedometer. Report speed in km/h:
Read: 150 km/h
